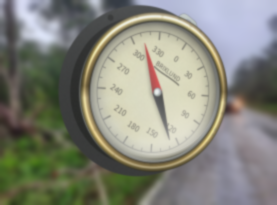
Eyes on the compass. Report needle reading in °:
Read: 310 °
